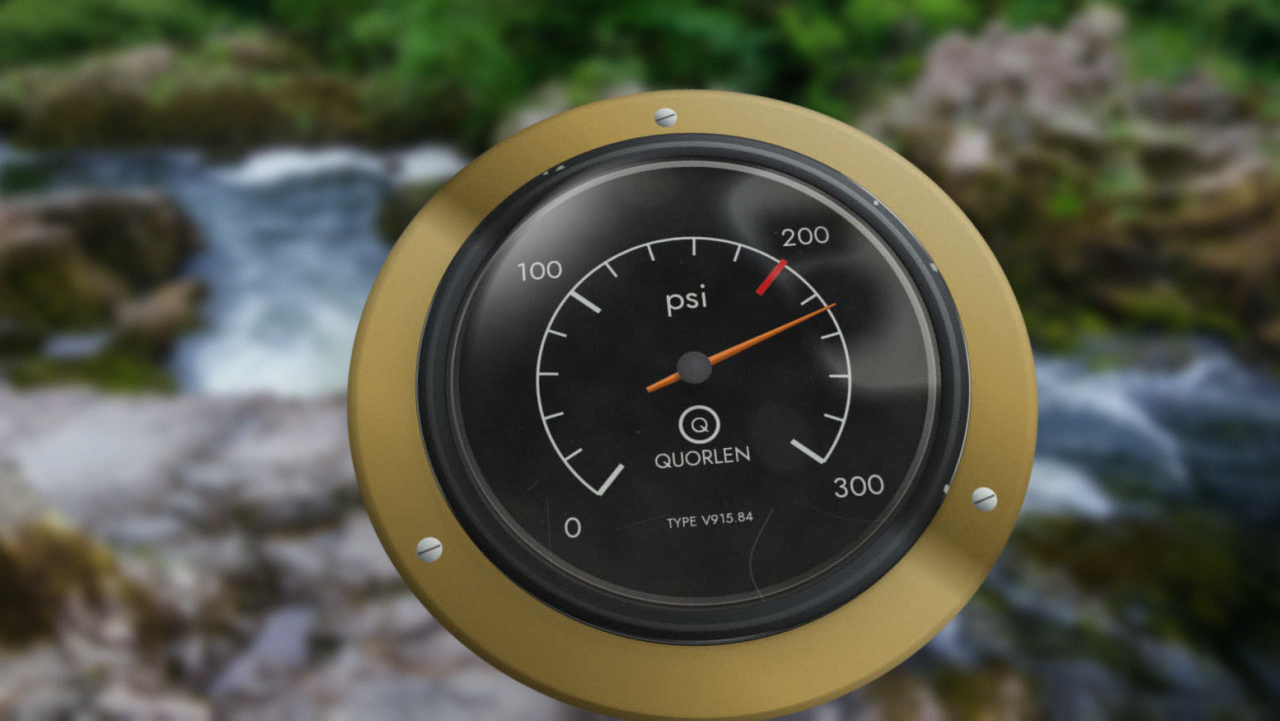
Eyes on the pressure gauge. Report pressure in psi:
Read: 230 psi
